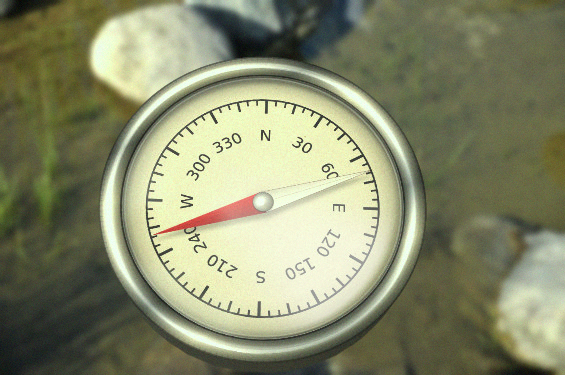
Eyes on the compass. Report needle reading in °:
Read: 250 °
